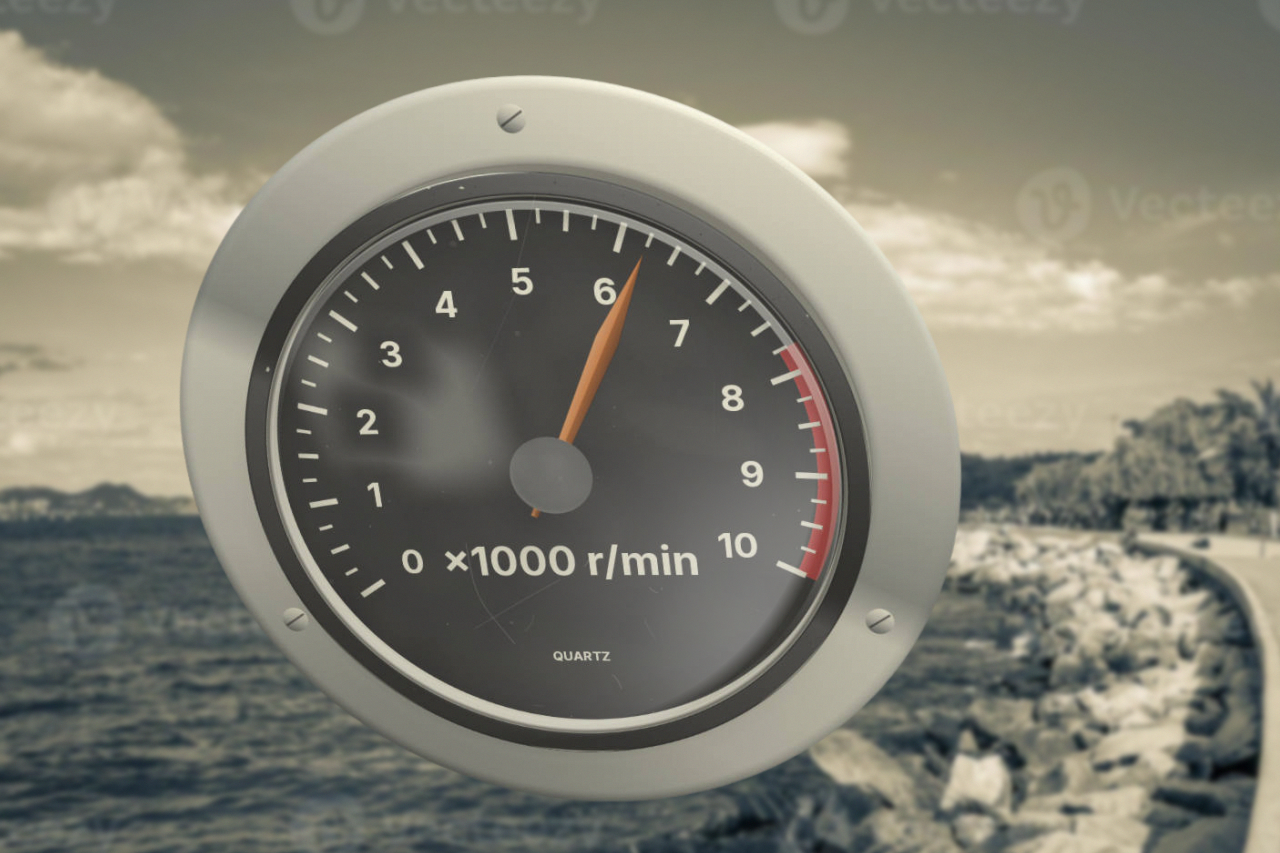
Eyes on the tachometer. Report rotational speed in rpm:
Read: 6250 rpm
